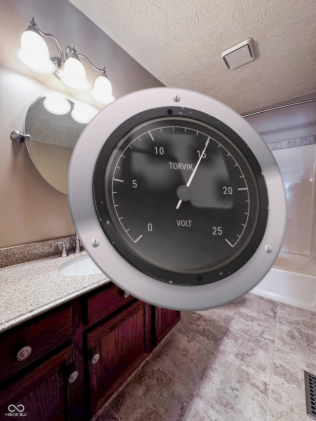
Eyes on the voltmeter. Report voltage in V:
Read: 15 V
